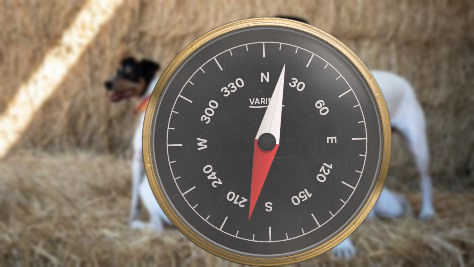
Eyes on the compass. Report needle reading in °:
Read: 195 °
